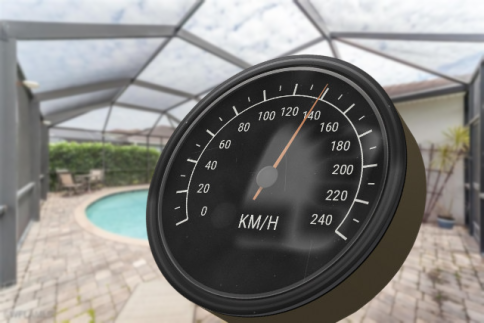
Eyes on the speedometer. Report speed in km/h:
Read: 140 km/h
